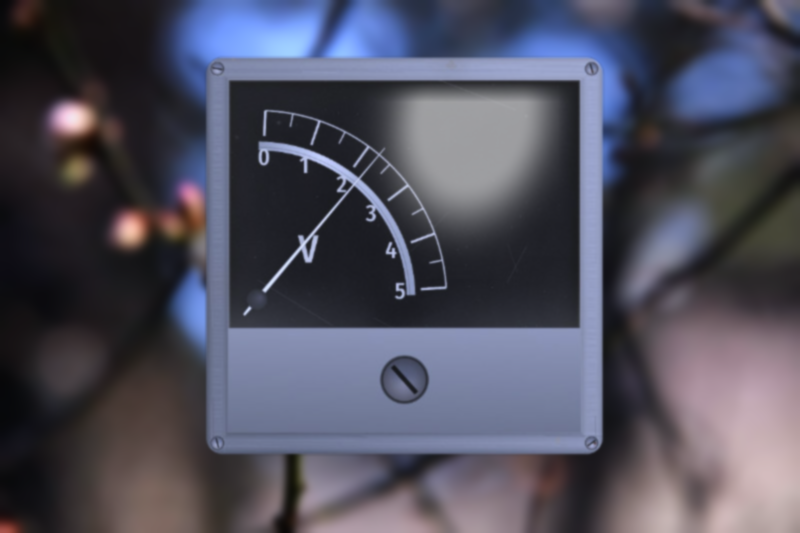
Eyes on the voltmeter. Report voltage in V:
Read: 2.25 V
